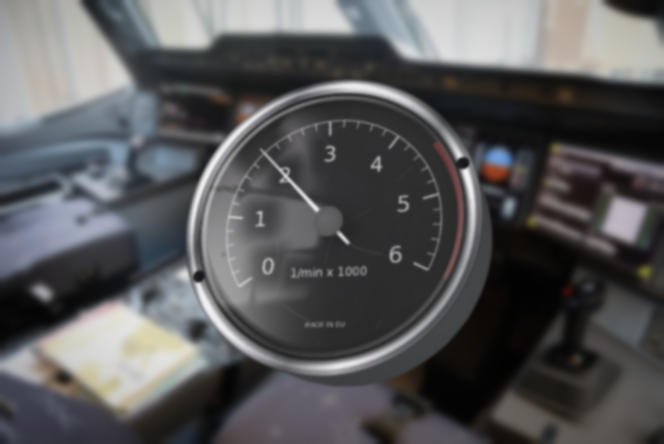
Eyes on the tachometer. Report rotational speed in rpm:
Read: 2000 rpm
